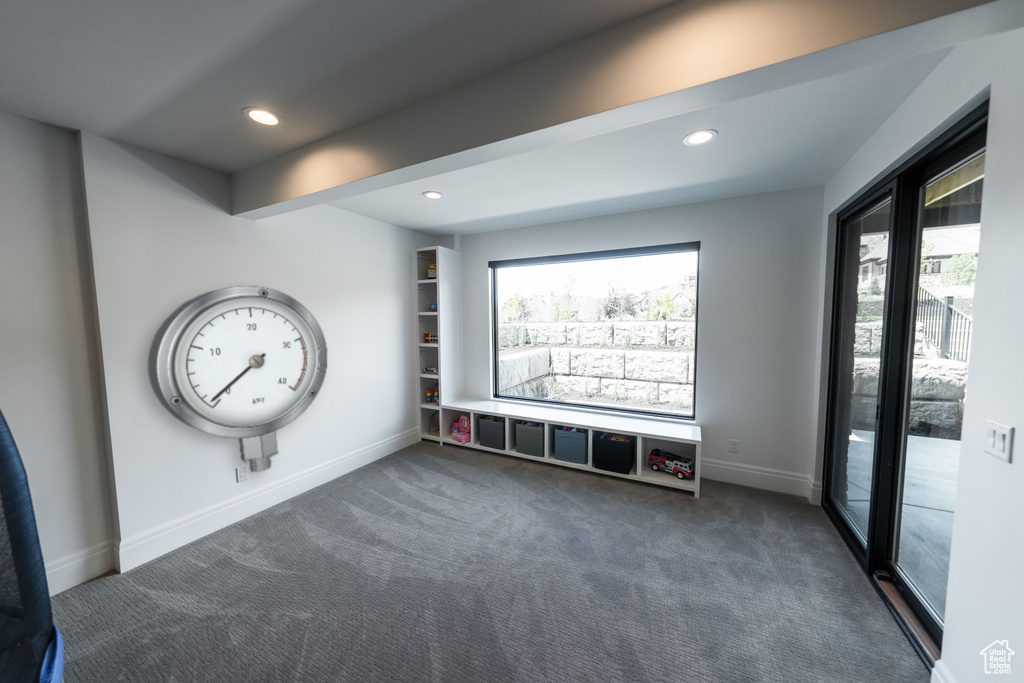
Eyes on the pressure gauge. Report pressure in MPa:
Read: 1 MPa
